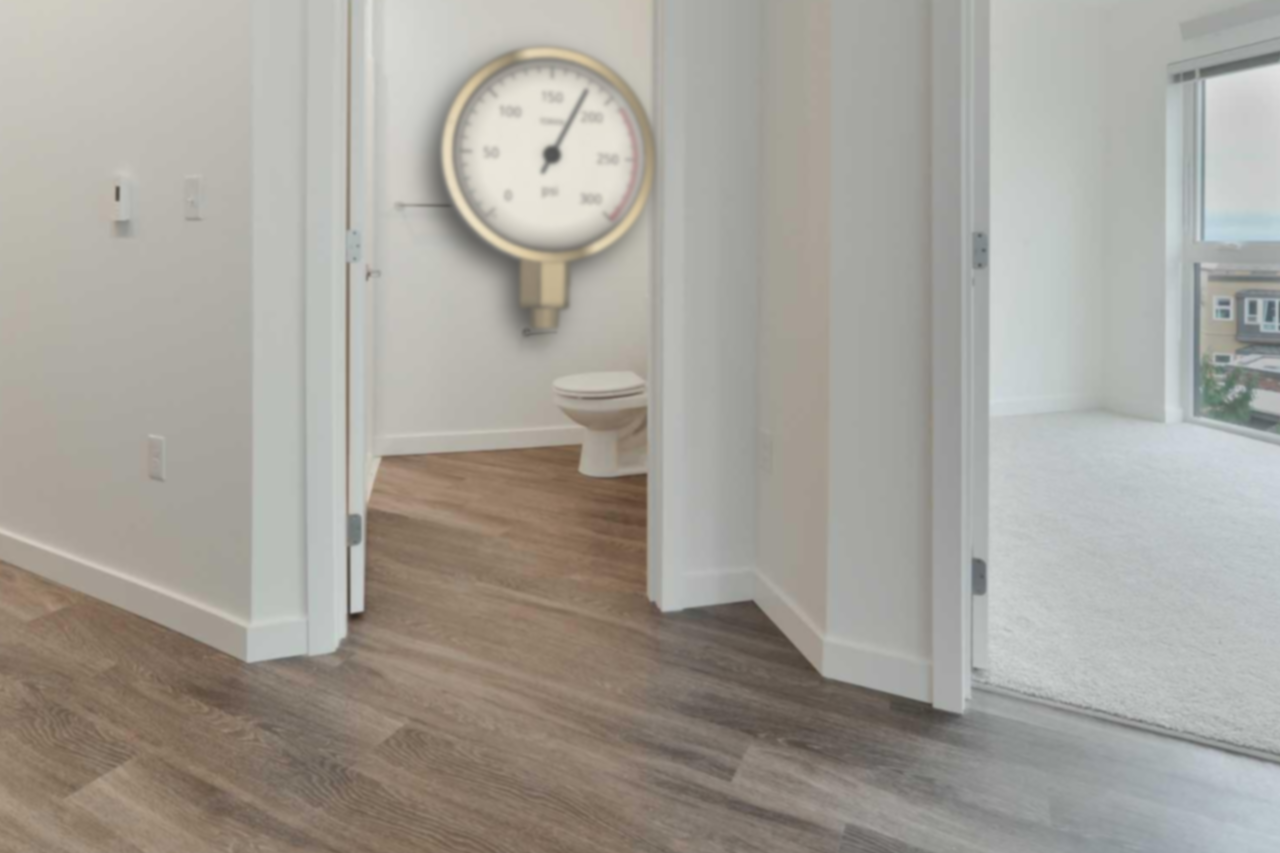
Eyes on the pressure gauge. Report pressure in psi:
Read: 180 psi
